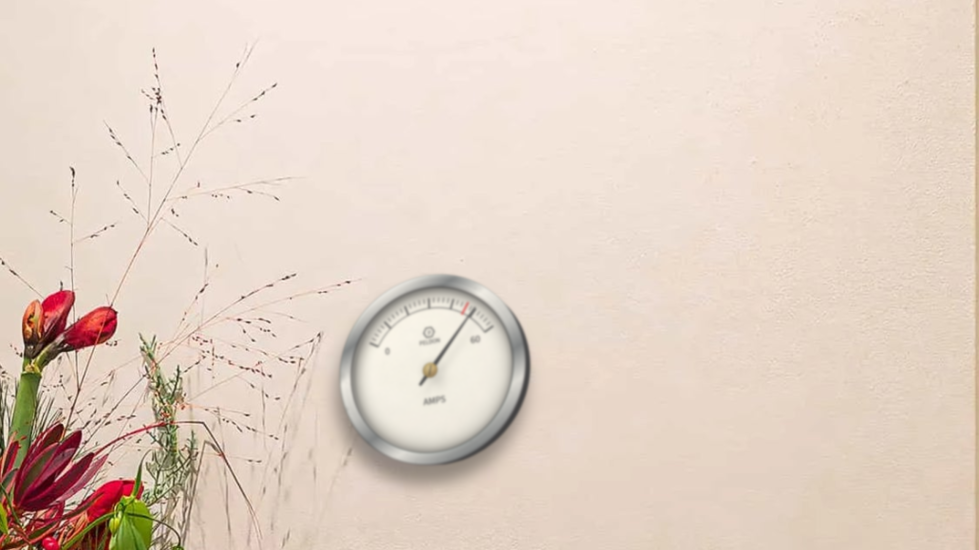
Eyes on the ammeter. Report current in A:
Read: 50 A
